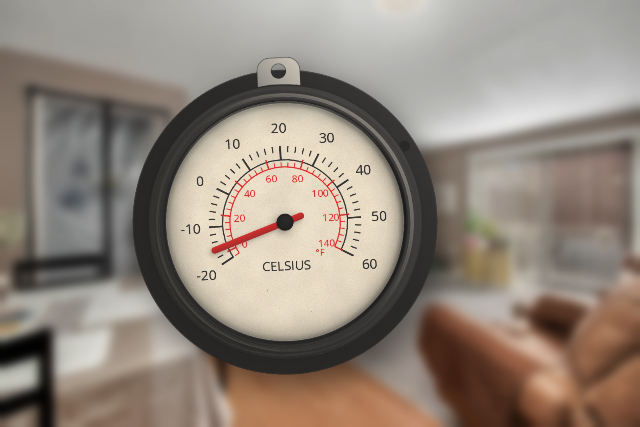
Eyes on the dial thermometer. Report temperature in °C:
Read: -16 °C
